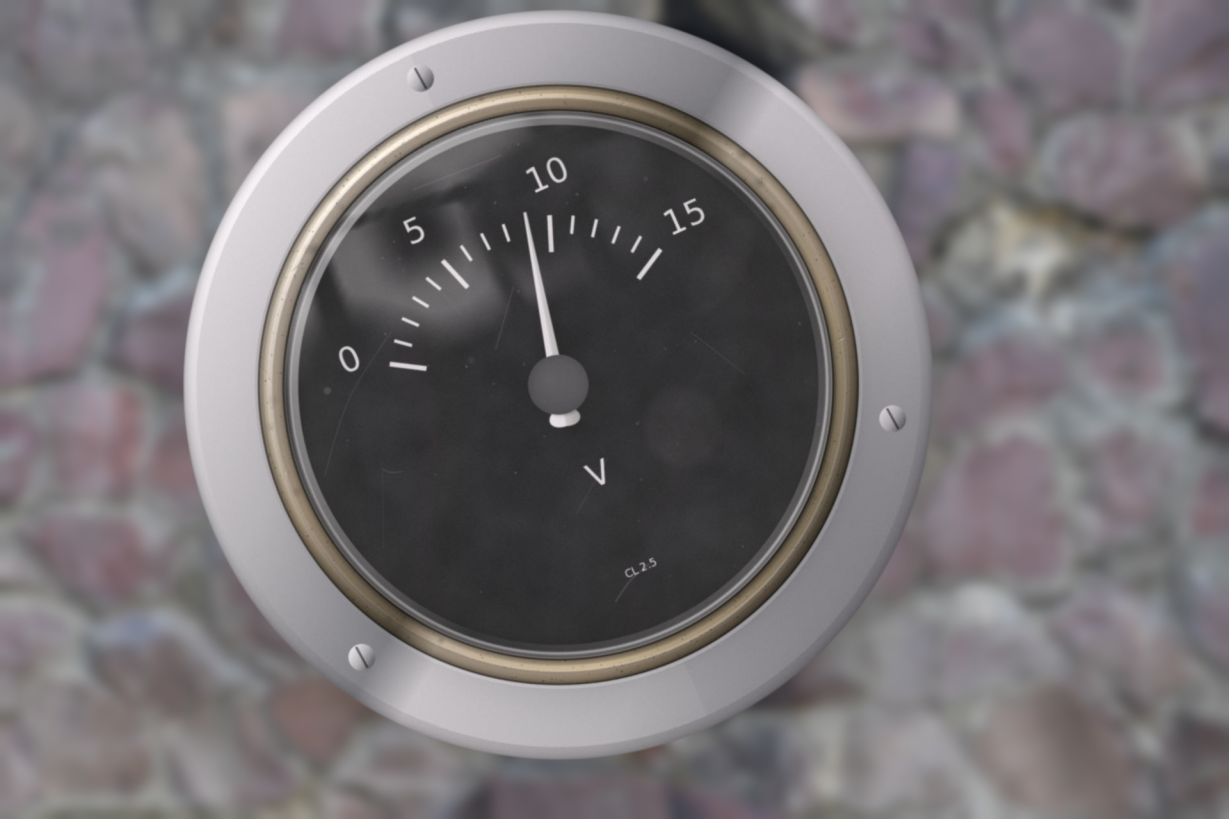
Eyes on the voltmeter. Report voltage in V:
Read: 9 V
